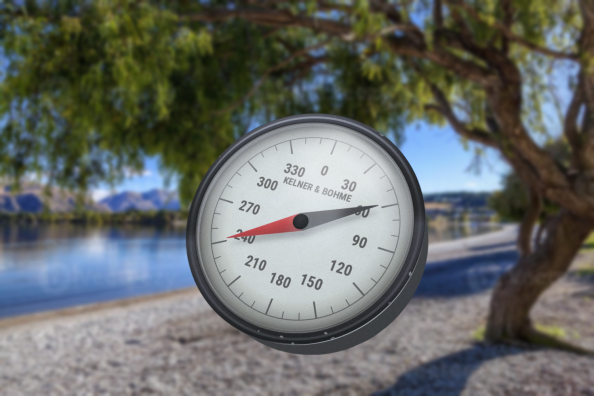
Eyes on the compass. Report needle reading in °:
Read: 240 °
